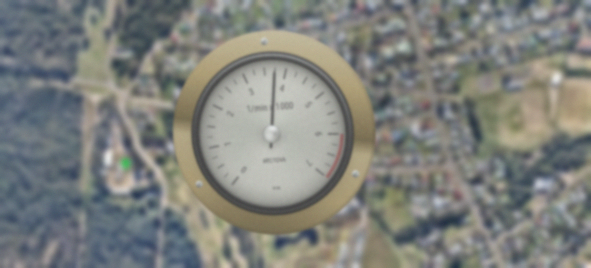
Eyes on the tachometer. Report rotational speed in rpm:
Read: 3750 rpm
